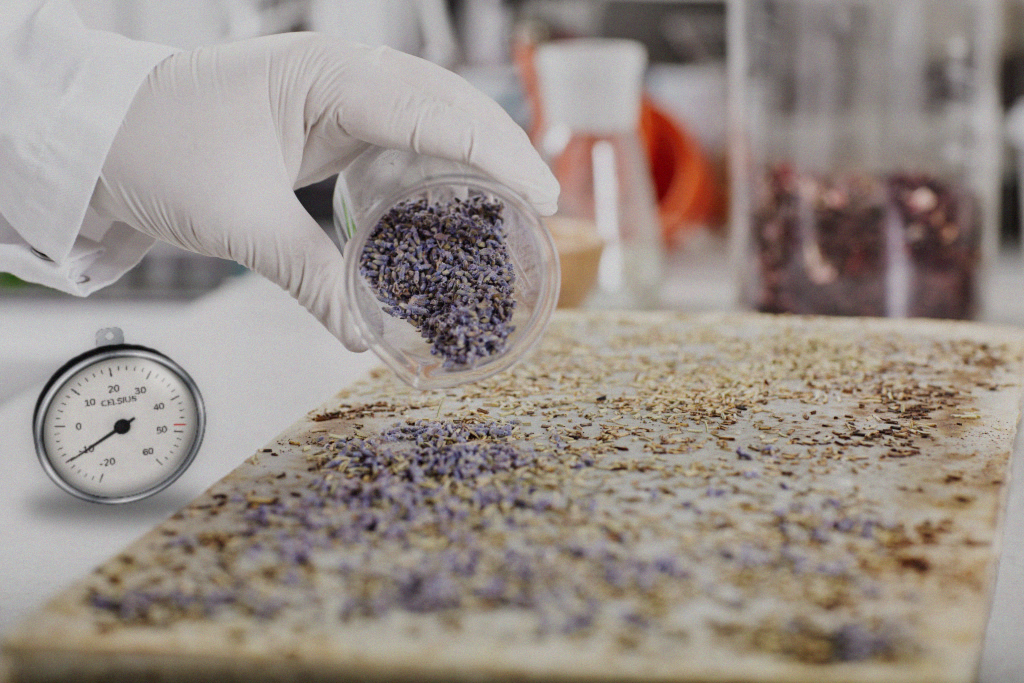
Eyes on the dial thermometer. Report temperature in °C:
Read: -10 °C
